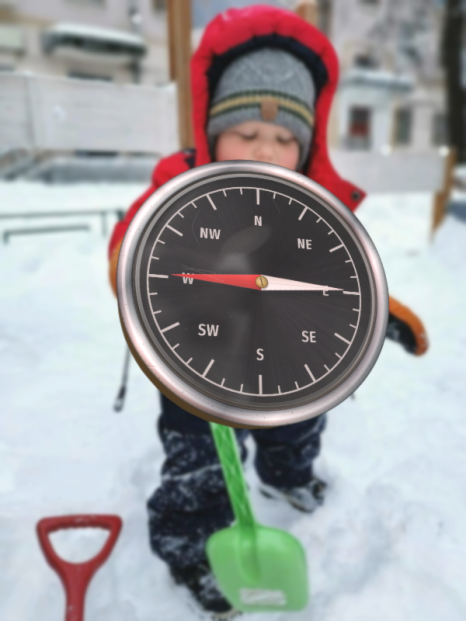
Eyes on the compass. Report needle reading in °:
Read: 270 °
